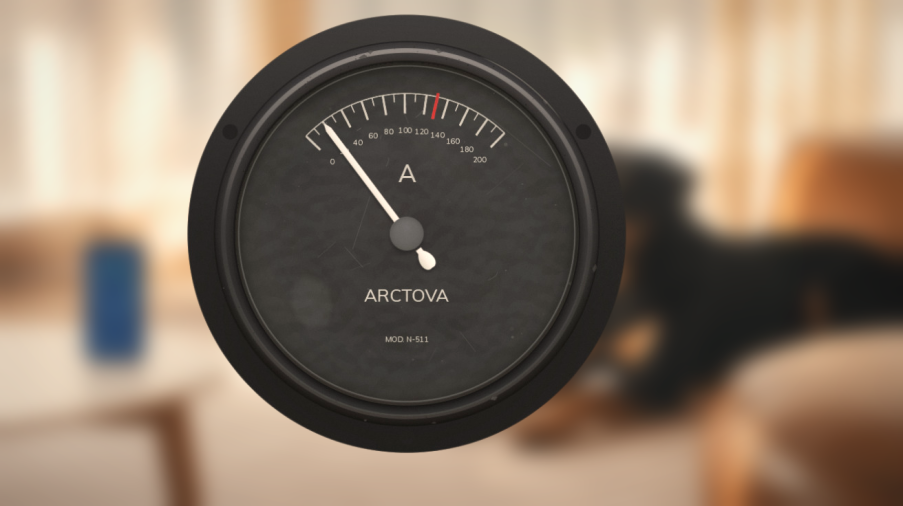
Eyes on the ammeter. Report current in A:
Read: 20 A
